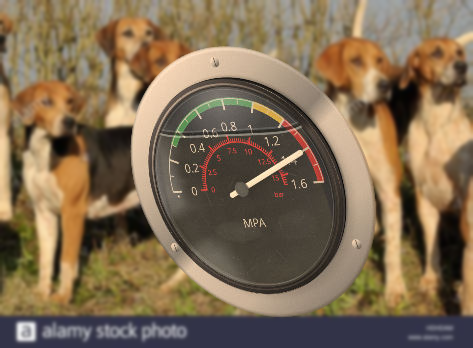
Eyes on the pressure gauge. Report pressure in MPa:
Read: 1.4 MPa
